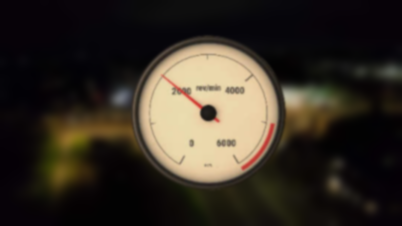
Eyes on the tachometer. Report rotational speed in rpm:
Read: 2000 rpm
